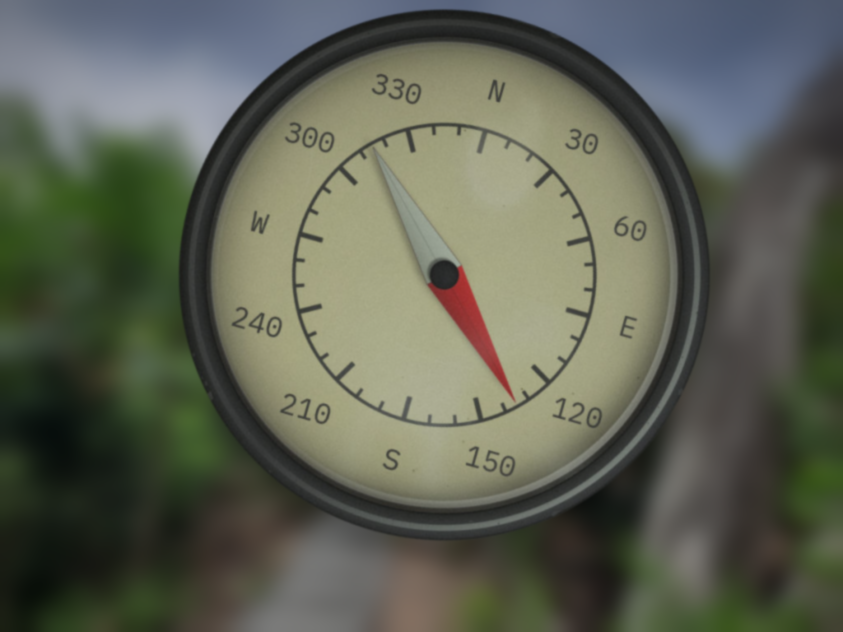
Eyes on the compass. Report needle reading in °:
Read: 135 °
